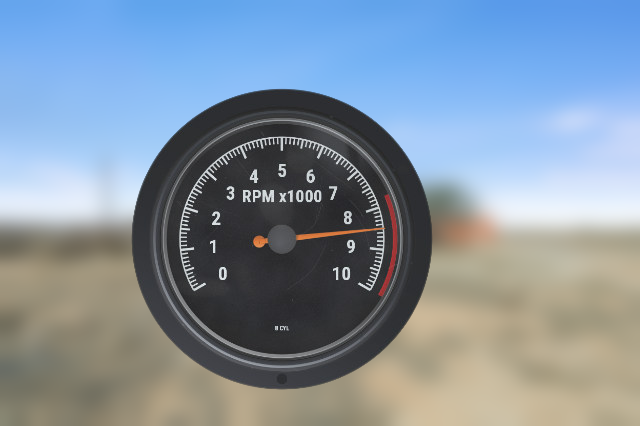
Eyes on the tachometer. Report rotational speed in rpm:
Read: 8500 rpm
